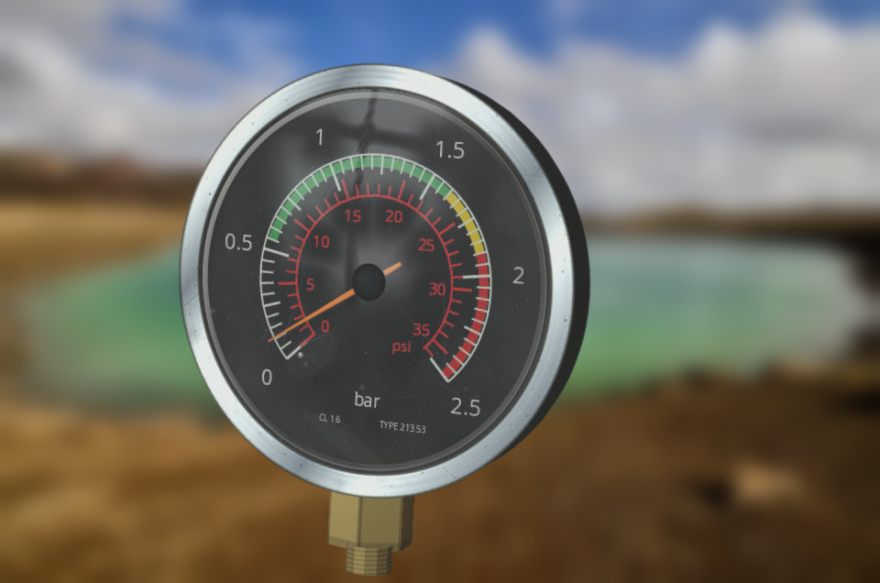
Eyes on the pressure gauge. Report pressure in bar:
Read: 0.1 bar
